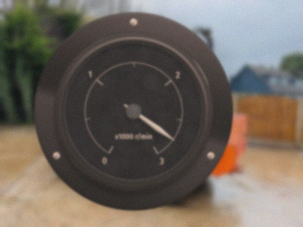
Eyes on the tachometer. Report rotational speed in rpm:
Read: 2750 rpm
